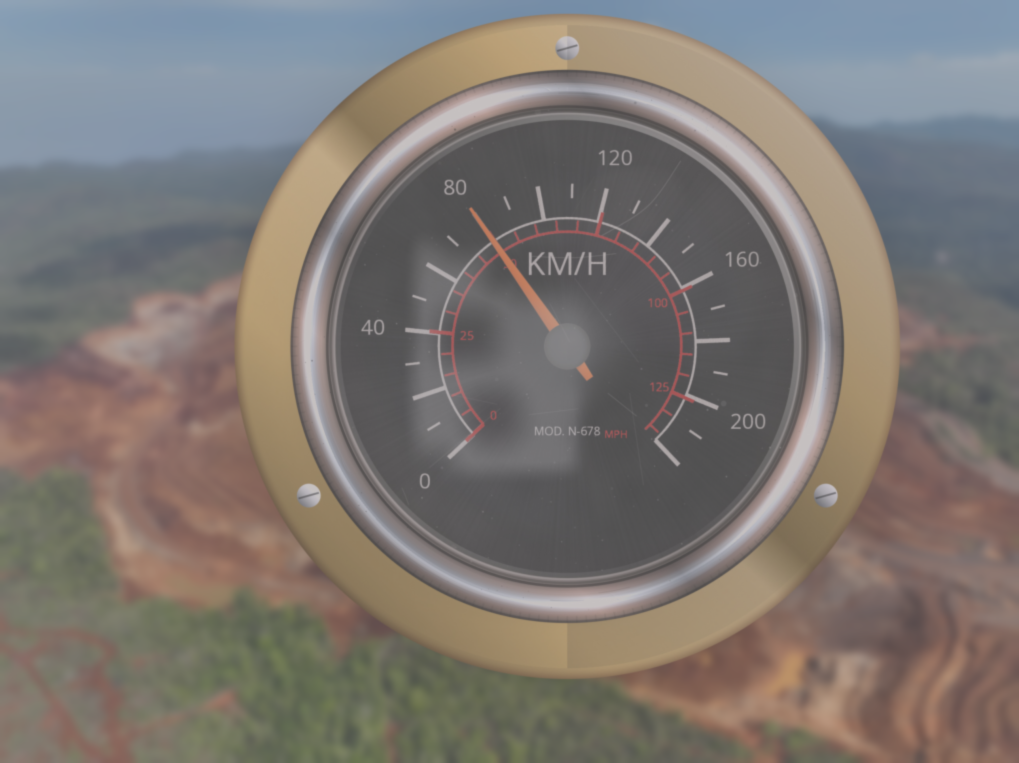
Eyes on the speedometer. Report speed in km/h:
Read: 80 km/h
